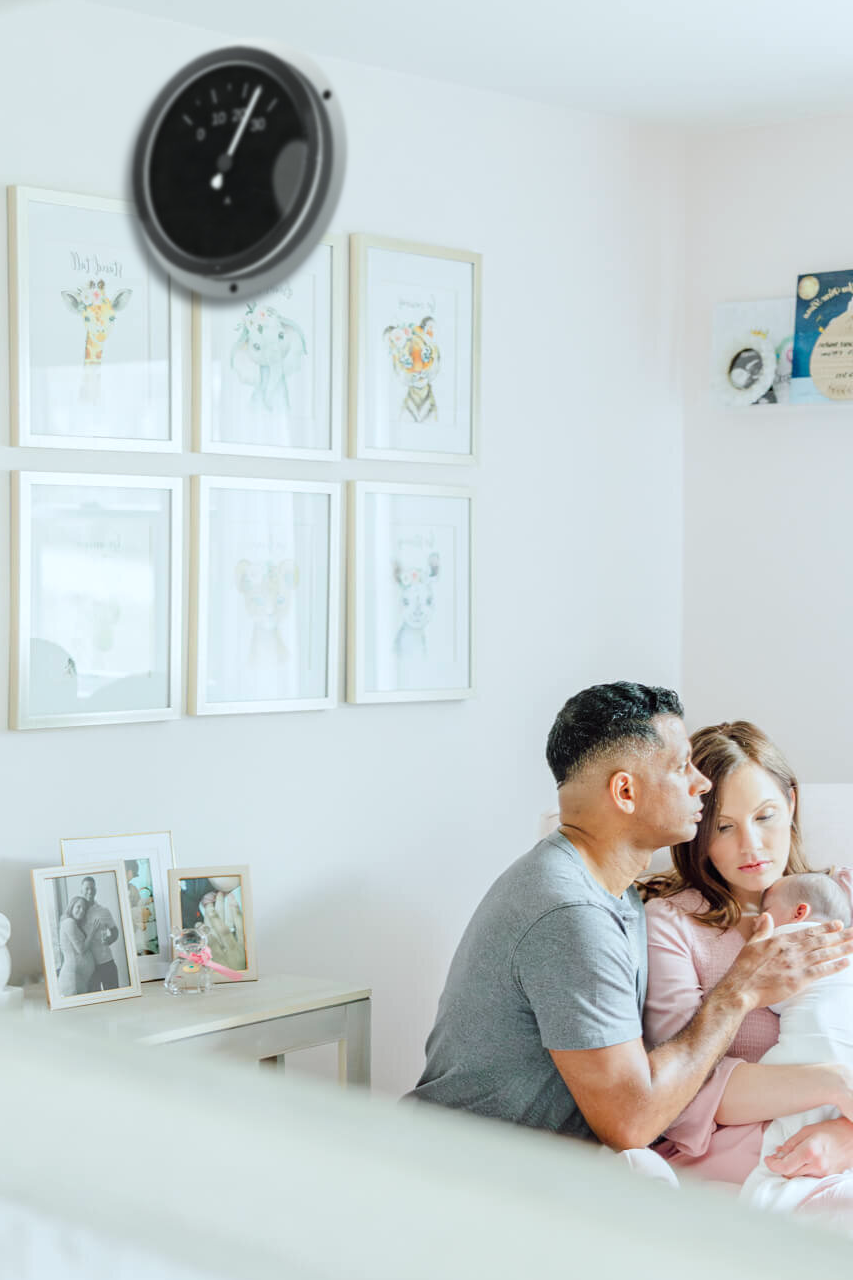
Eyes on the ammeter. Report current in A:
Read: 25 A
